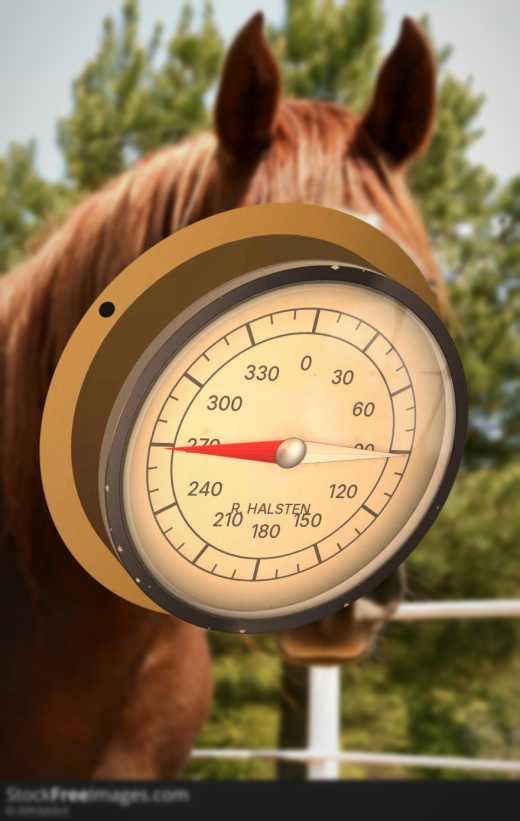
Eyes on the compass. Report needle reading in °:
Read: 270 °
